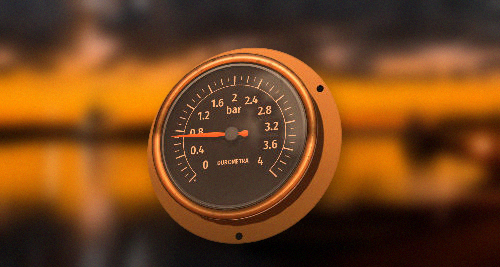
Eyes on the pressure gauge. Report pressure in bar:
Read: 0.7 bar
